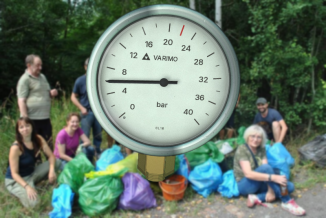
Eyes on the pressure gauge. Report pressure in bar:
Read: 6 bar
